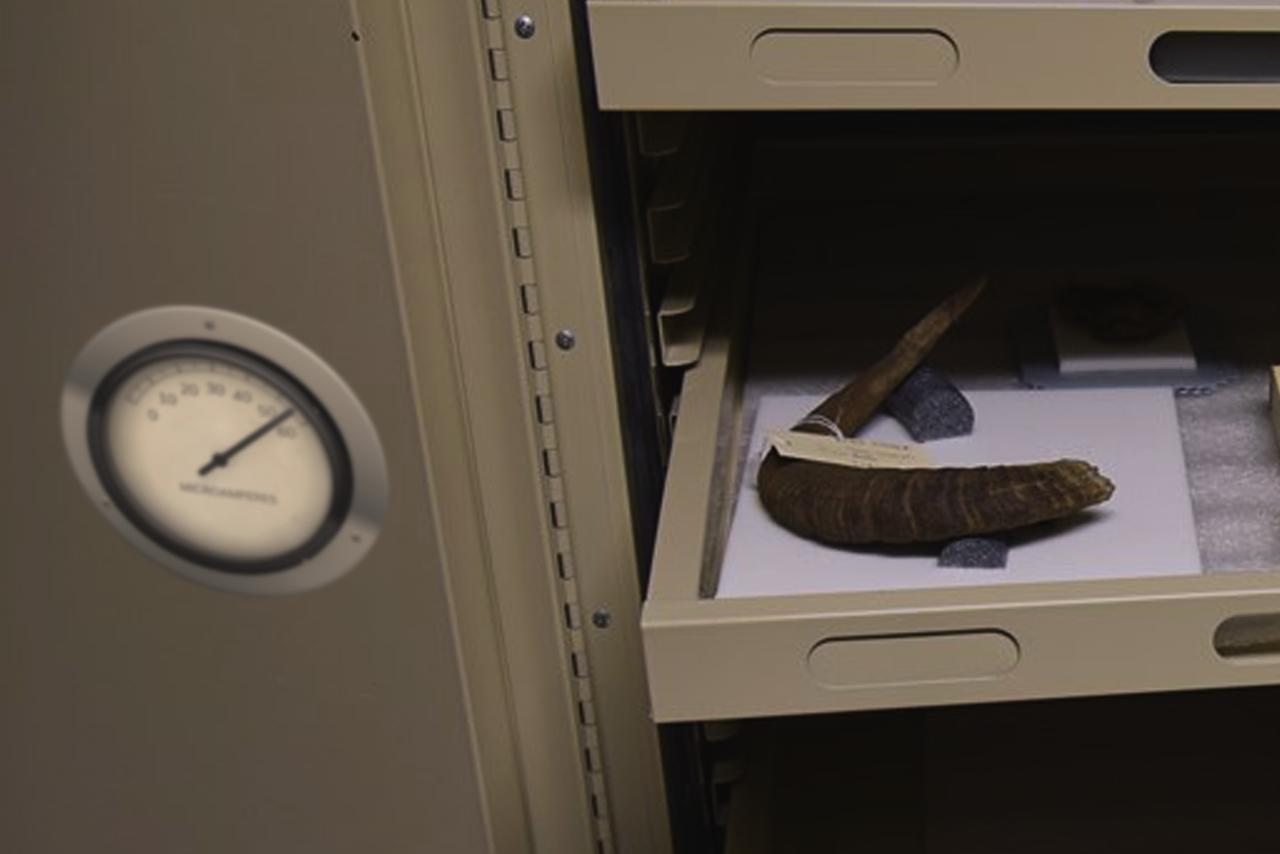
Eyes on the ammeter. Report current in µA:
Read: 55 µA
